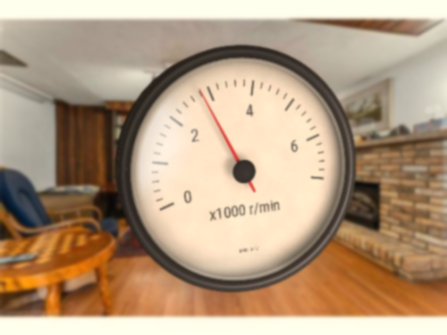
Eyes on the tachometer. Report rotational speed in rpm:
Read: 2800 rpm
